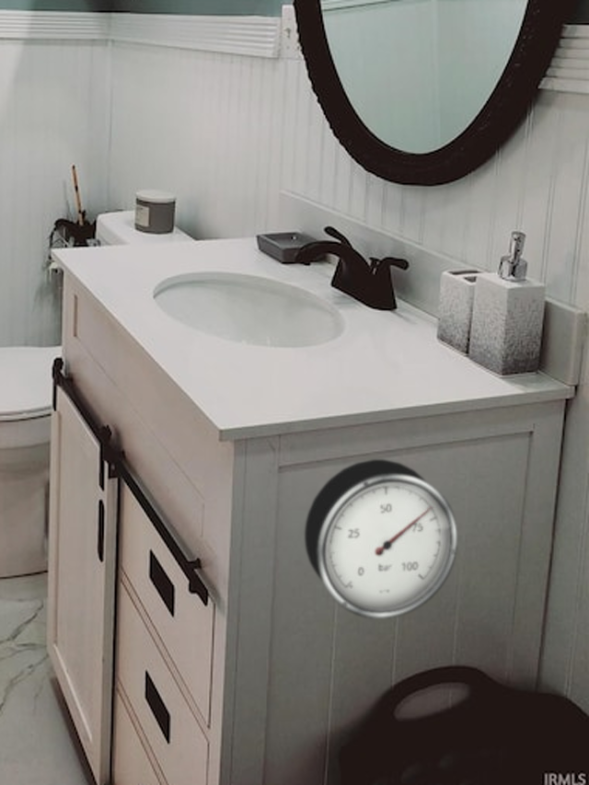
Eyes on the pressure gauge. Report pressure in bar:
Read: 70 bar
